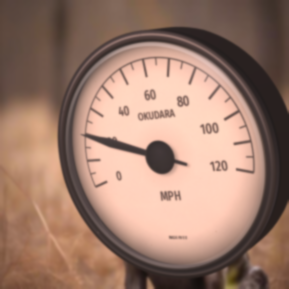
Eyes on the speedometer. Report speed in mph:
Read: 20 mph
